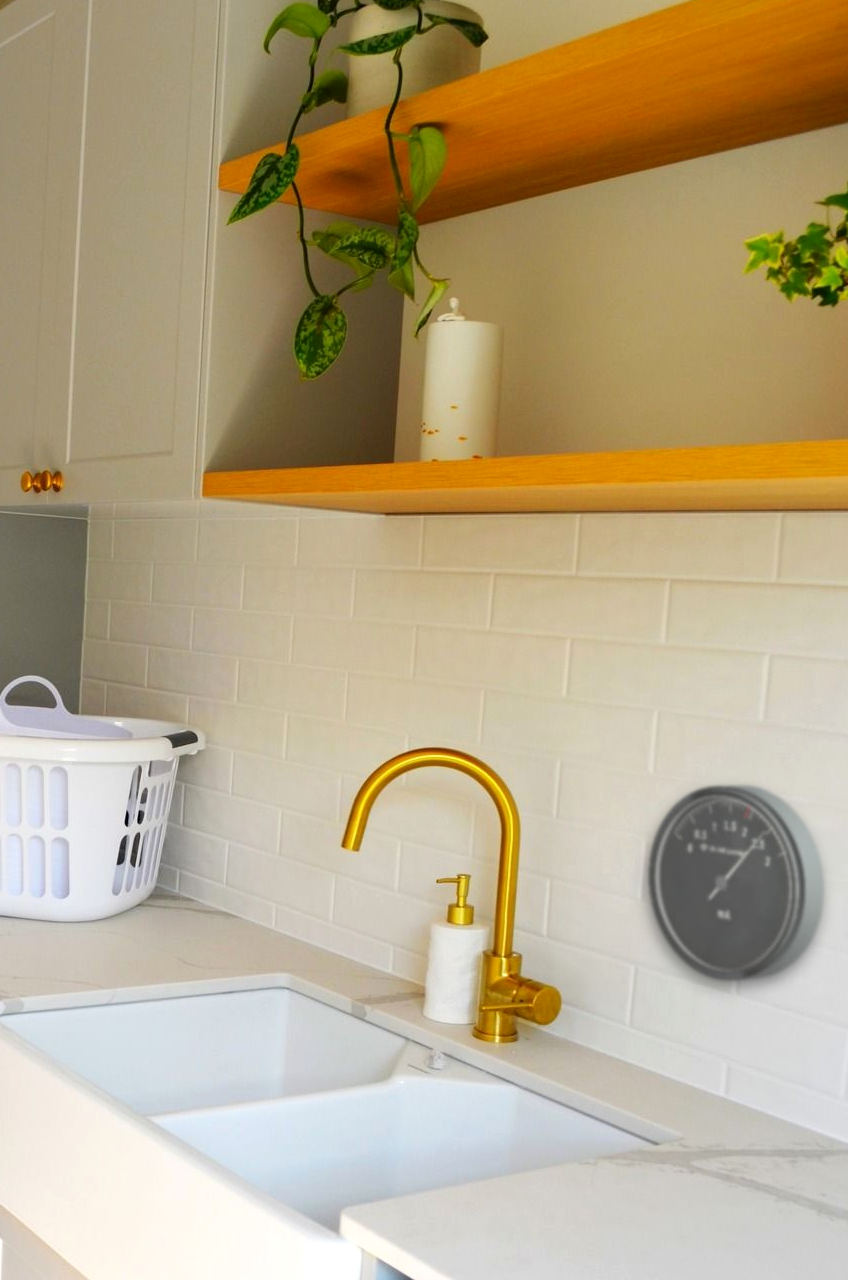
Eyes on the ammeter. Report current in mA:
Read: 2.5 mA
